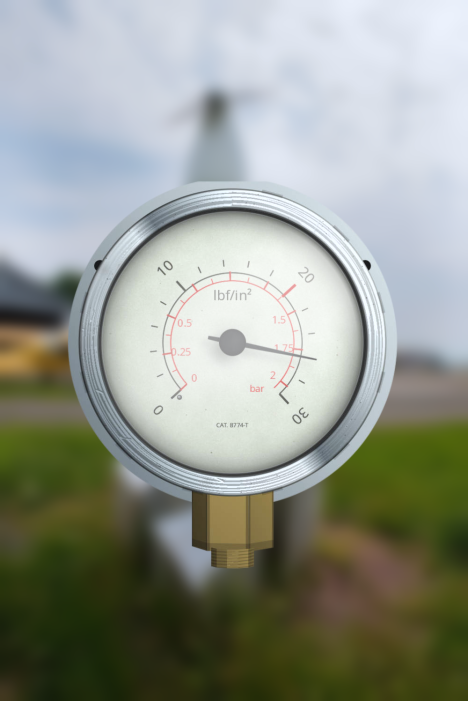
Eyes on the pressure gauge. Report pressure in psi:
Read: 26 psi
